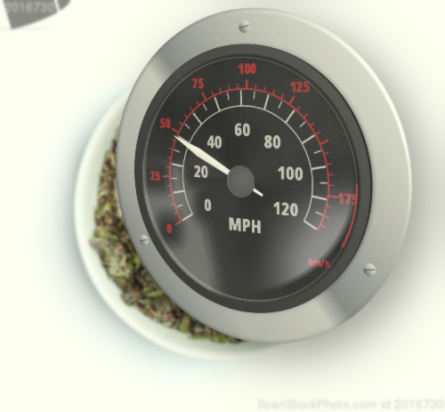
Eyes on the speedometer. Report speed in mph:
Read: 30 mph
